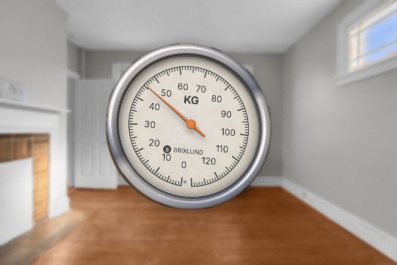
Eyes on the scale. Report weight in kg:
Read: 45 kg
